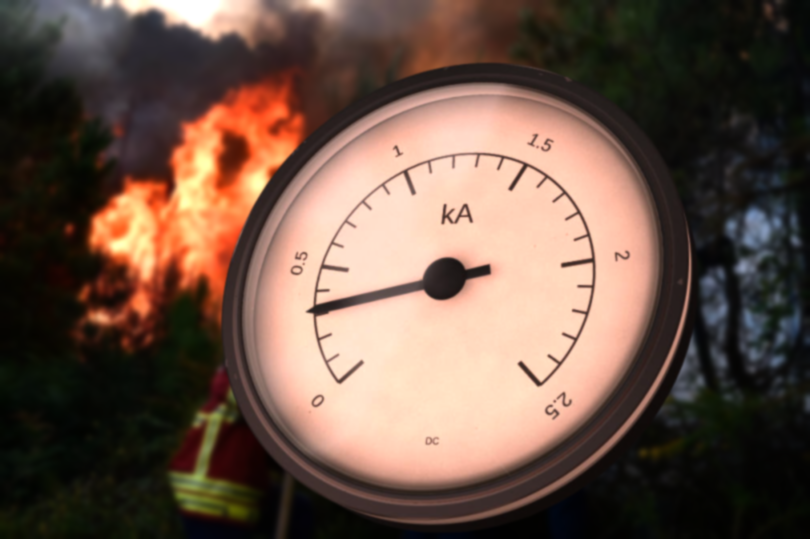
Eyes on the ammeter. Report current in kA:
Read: 0.3 kA
